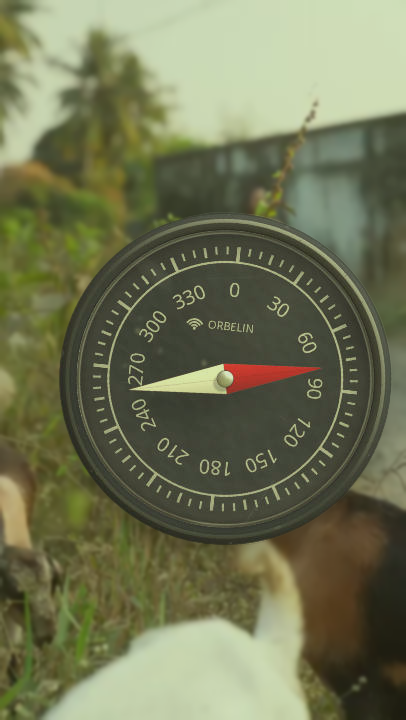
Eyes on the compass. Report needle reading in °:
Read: 77.5 °
